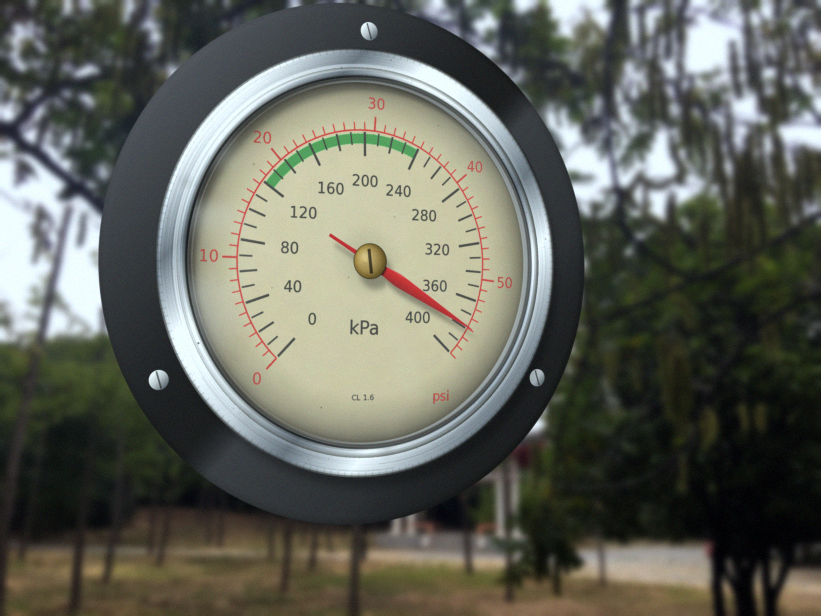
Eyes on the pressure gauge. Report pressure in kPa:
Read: 380 kPa
